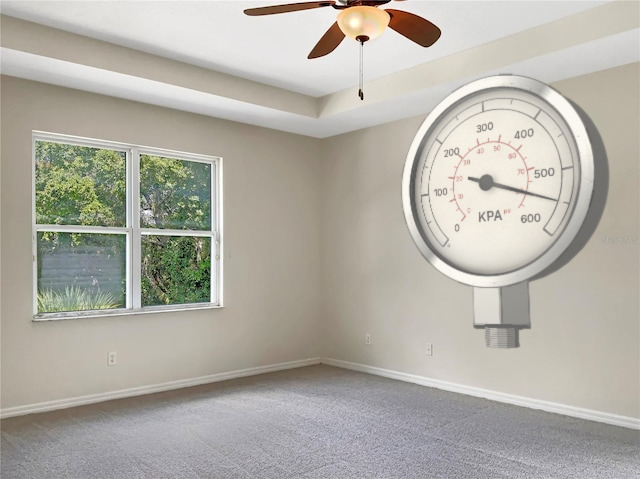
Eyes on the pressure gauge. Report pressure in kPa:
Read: 550 kPa
